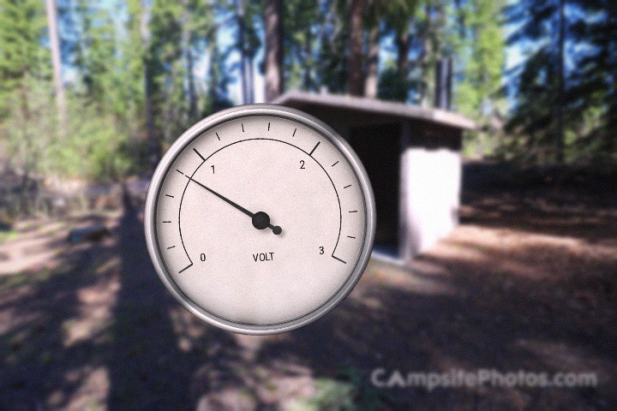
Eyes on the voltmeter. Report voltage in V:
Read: 0.8 V
